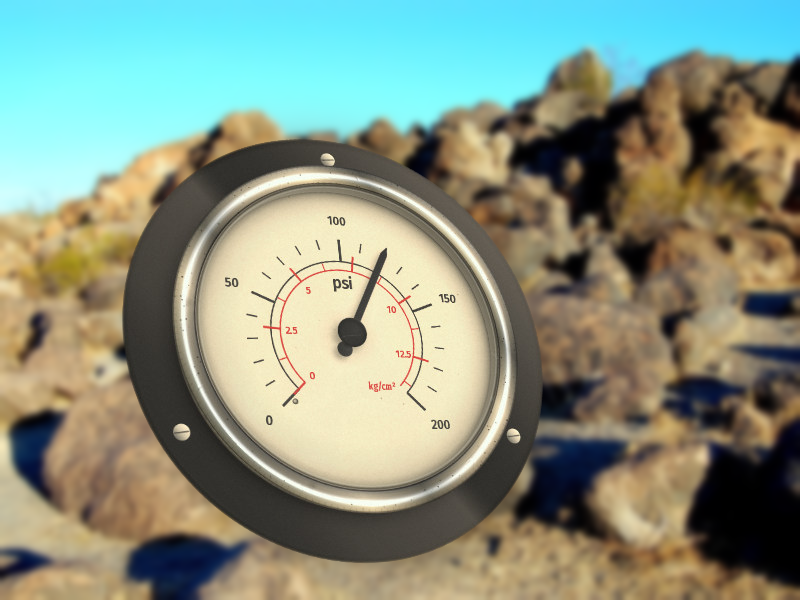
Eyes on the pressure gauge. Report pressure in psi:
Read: 120 psi
